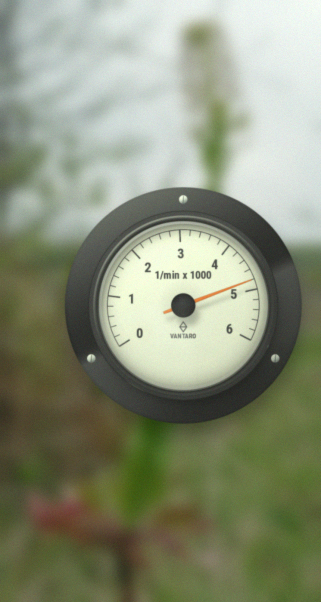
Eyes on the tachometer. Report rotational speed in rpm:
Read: 4800 rpm
